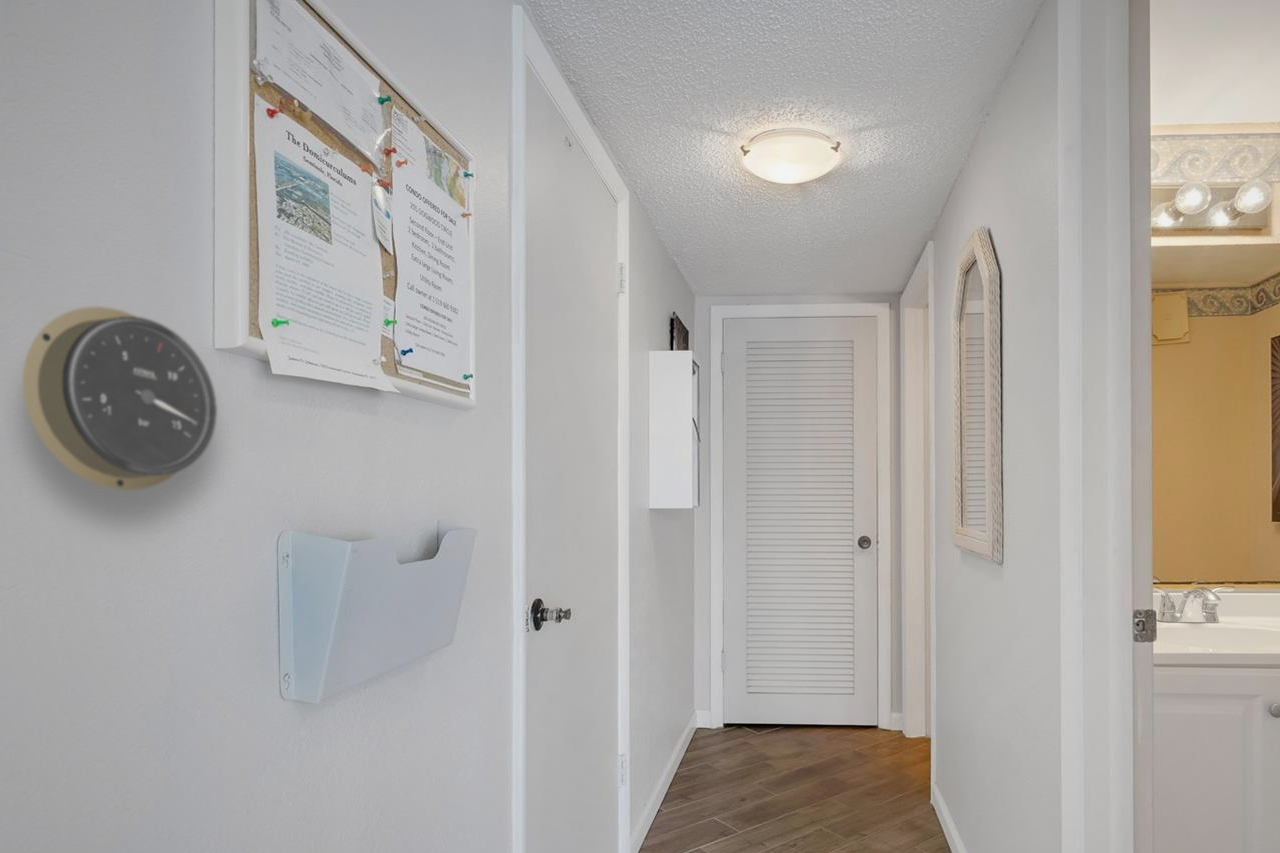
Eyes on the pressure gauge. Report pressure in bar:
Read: 14 bar
